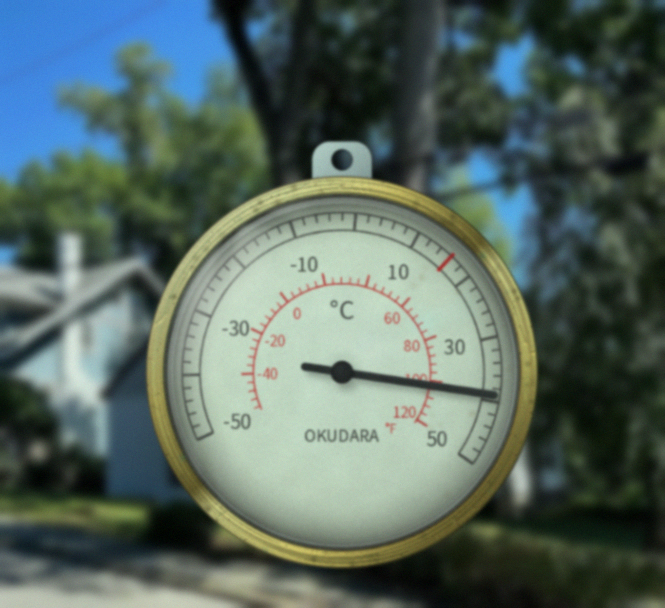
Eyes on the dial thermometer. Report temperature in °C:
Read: 39 °C
